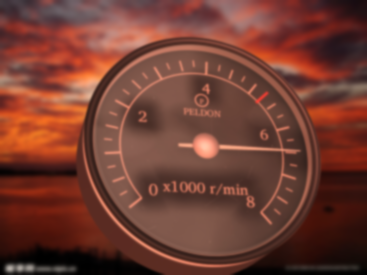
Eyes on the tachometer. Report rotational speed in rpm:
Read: 6500 rpm
